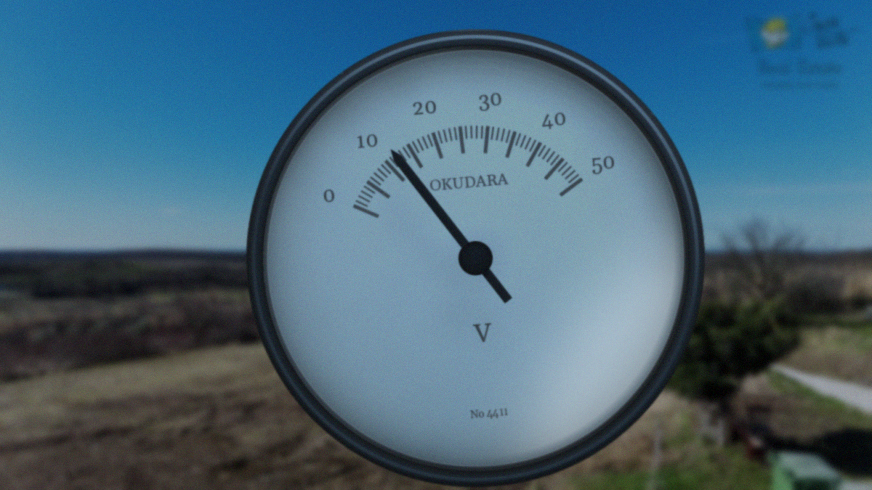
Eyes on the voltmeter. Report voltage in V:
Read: 12 V
